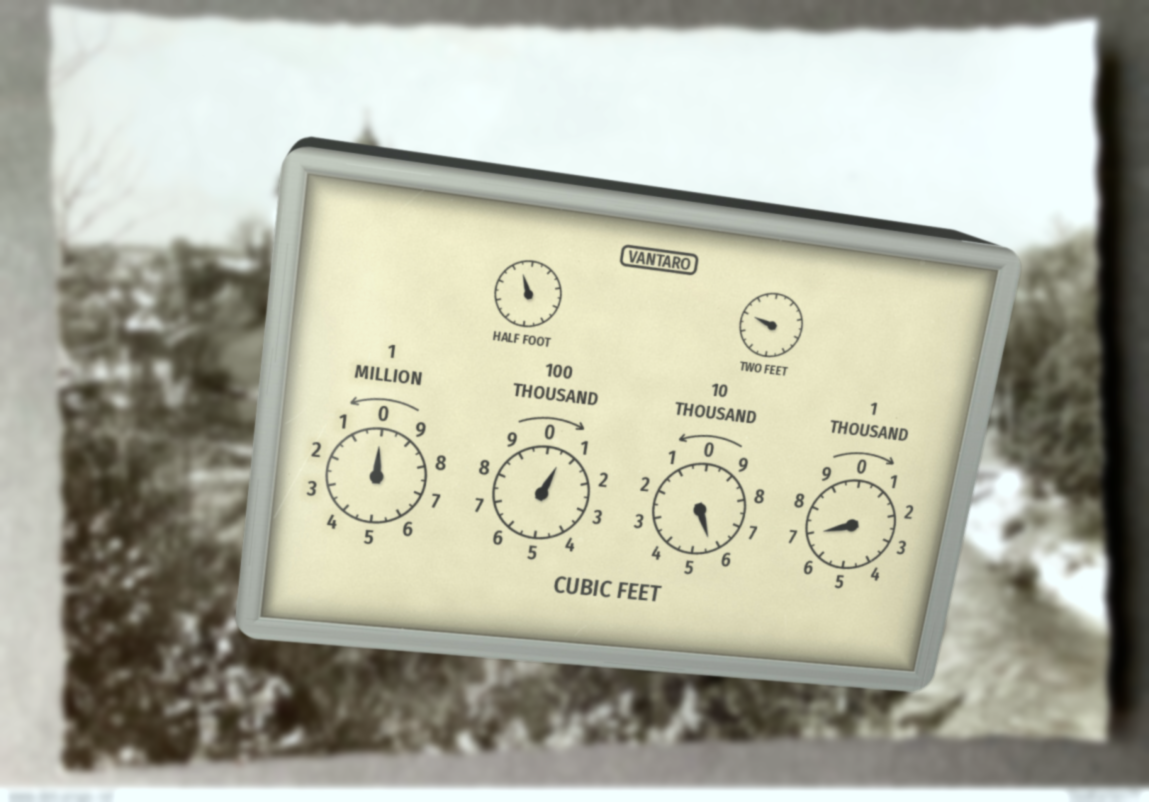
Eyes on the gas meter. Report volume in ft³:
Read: 5700 ft³
